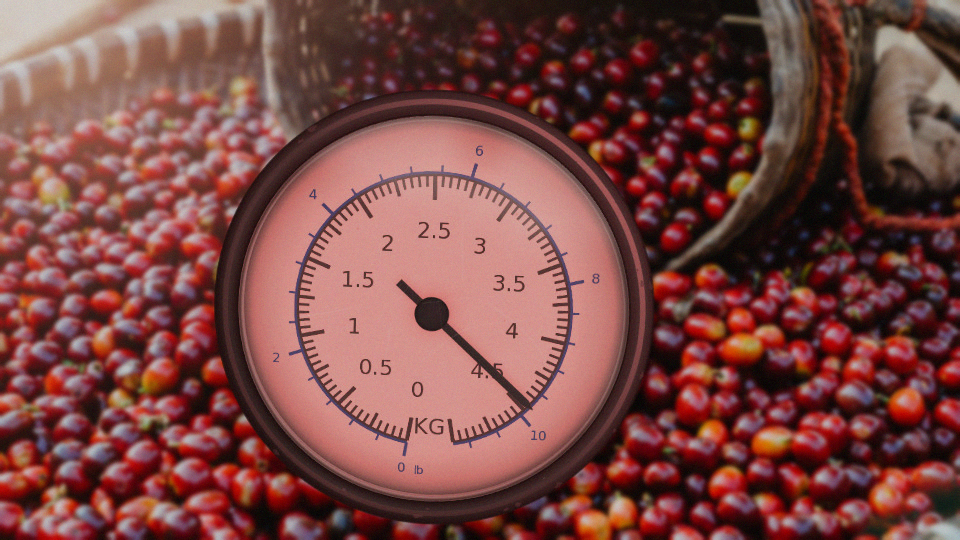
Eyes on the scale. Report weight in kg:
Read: 4.45 kg
